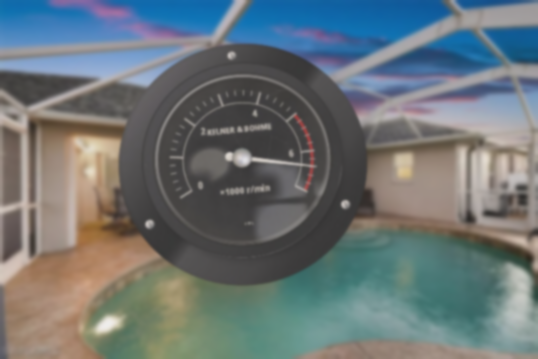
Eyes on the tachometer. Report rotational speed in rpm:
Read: 6400 rpm
